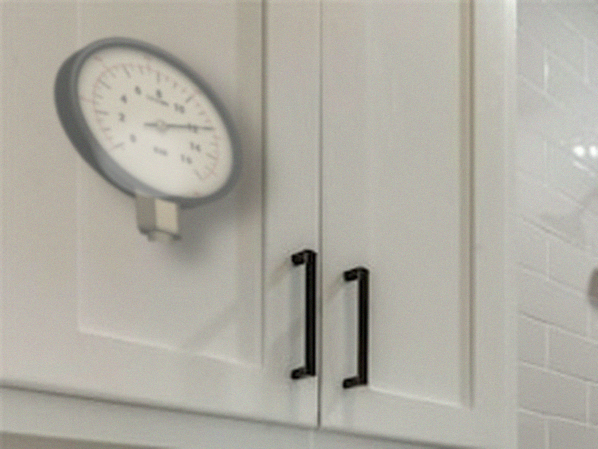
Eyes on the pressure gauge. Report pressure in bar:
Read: 12 bar
